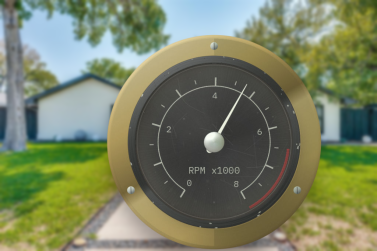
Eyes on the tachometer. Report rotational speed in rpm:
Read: 4750 rpm
